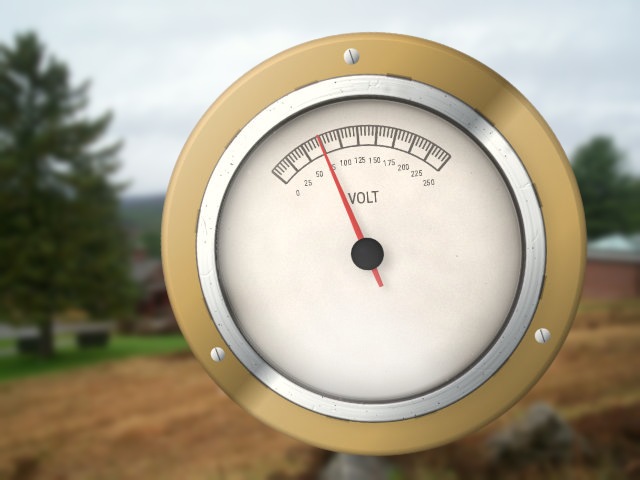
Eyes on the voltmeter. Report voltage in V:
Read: 75 V
